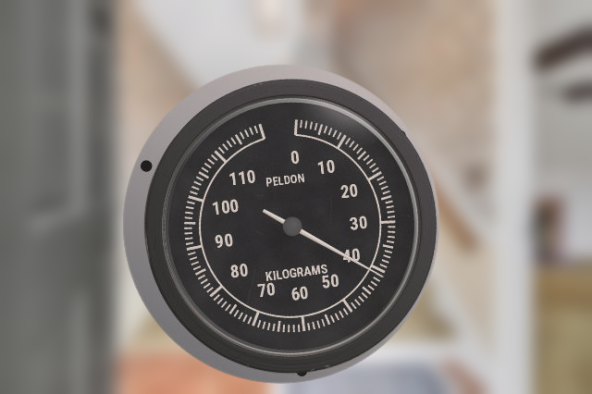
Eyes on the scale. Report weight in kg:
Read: 41 kg
